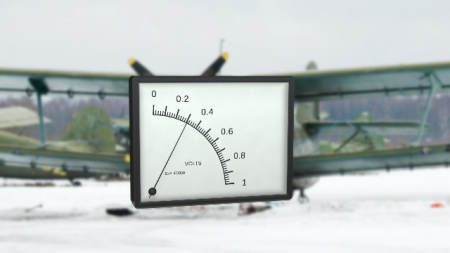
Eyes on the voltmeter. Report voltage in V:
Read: 0.3 V
